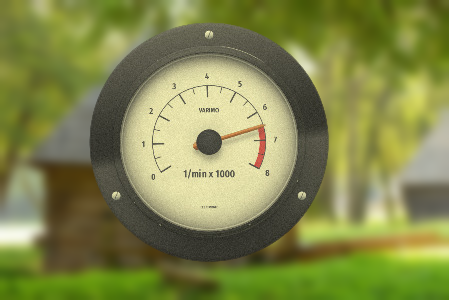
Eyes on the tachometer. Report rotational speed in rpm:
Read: 6500 rpm
